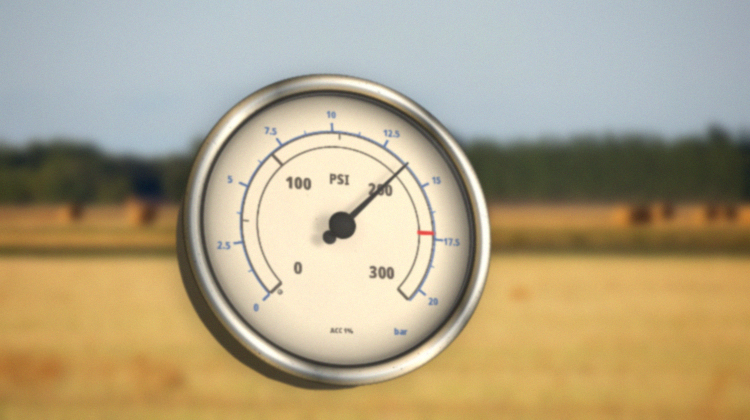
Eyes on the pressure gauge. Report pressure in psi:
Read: 200 psi
